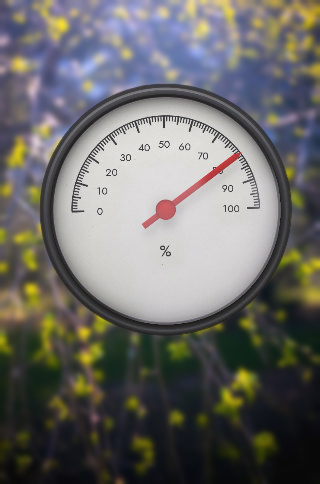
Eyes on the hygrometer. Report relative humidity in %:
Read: 80 %
